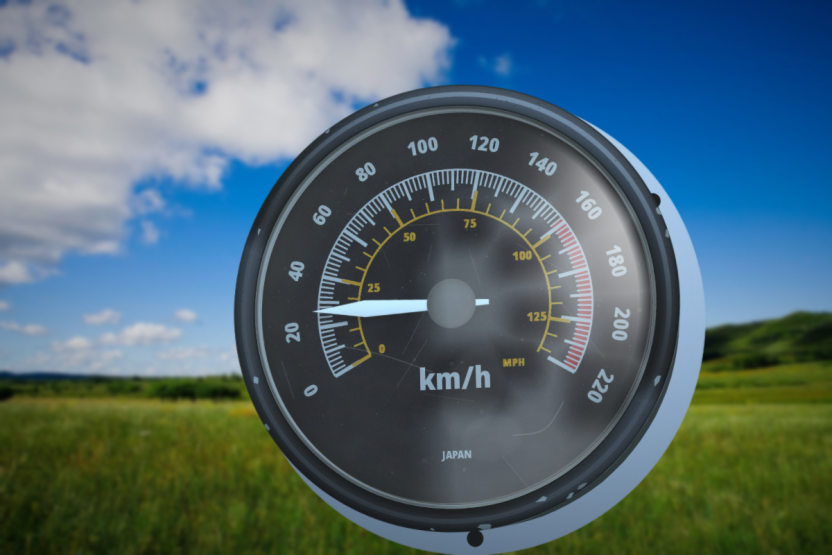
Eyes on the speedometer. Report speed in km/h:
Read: 26 km/h
